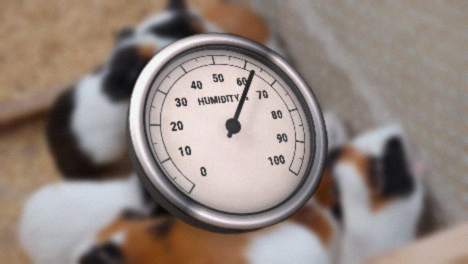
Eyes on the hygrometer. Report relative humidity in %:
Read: 62.5 %
